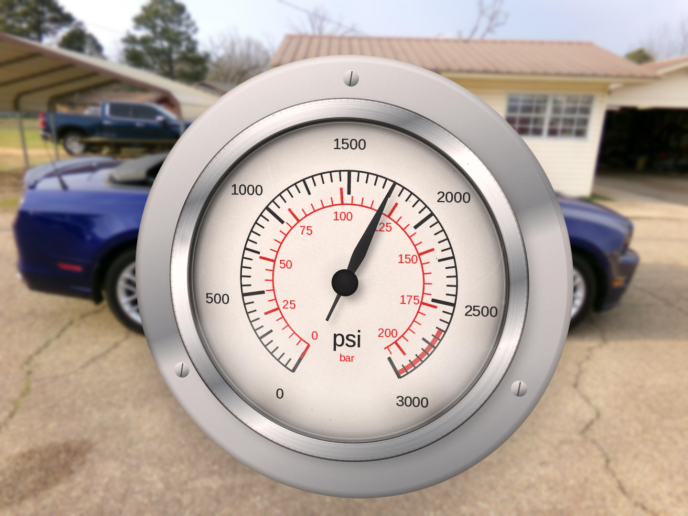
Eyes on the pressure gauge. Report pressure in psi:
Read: 1750 psi
